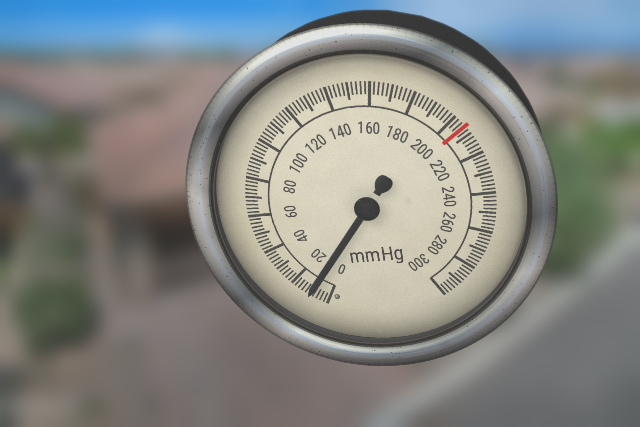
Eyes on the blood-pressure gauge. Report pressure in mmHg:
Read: 10 mmHg
